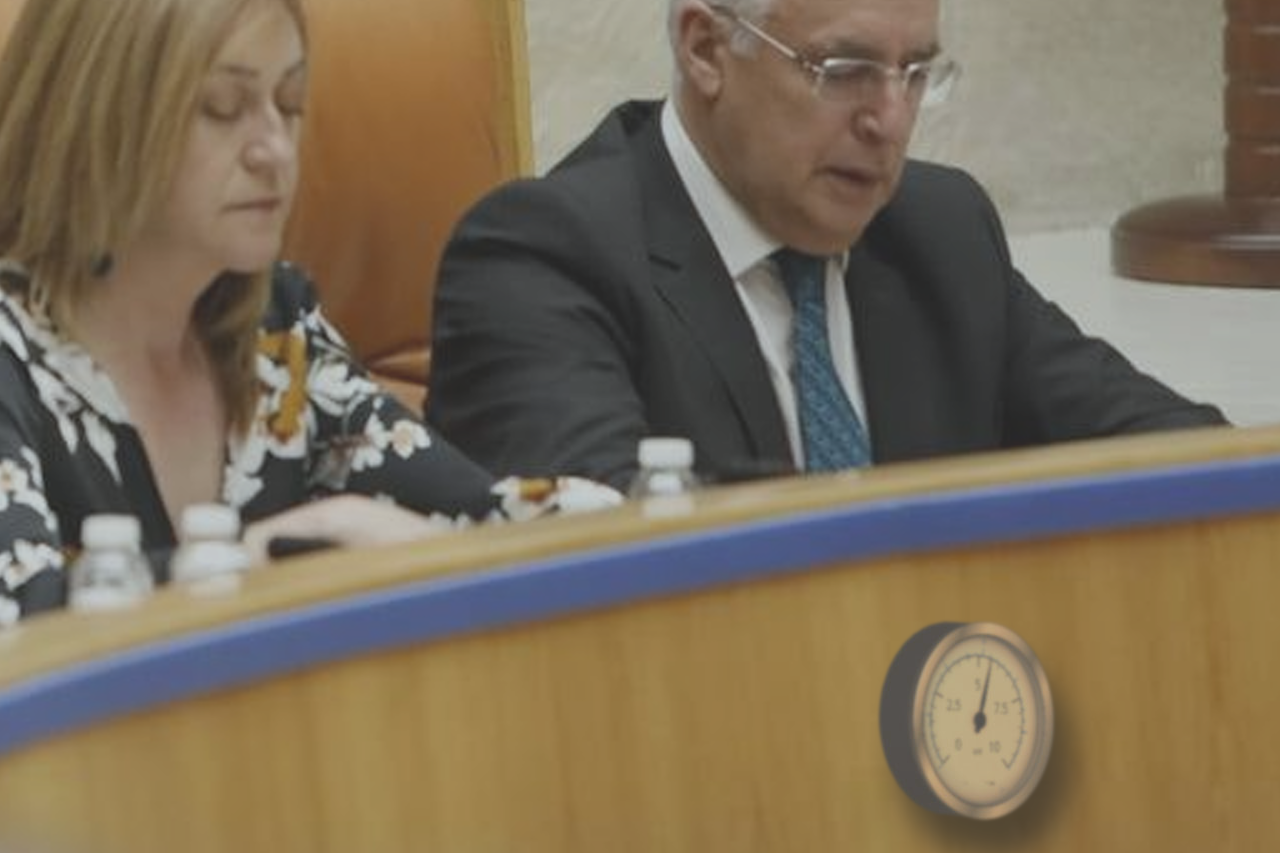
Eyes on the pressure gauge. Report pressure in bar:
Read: 5.5 bar
